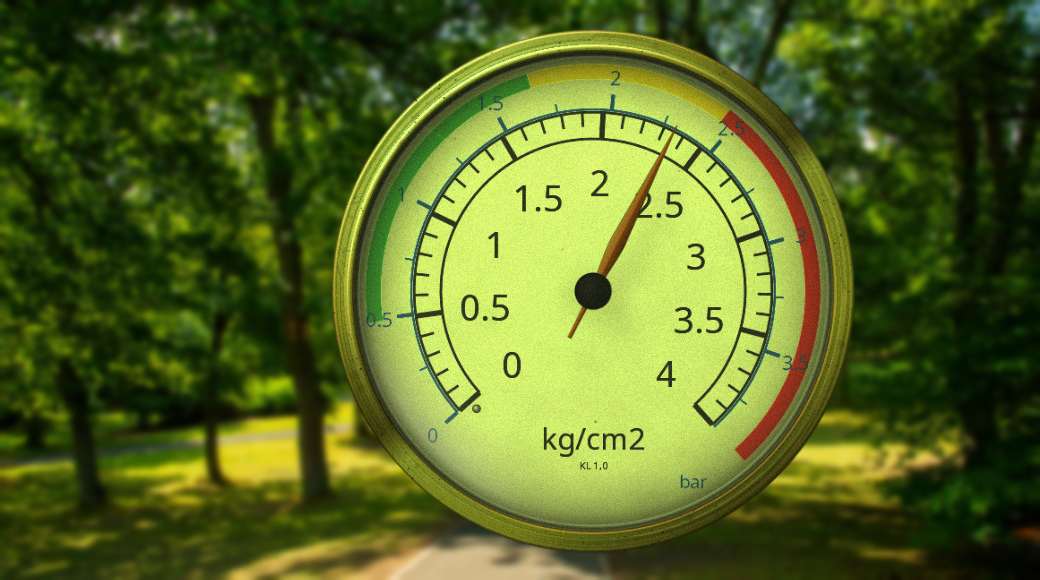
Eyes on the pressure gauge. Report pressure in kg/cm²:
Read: 2.35 kg/cm²
